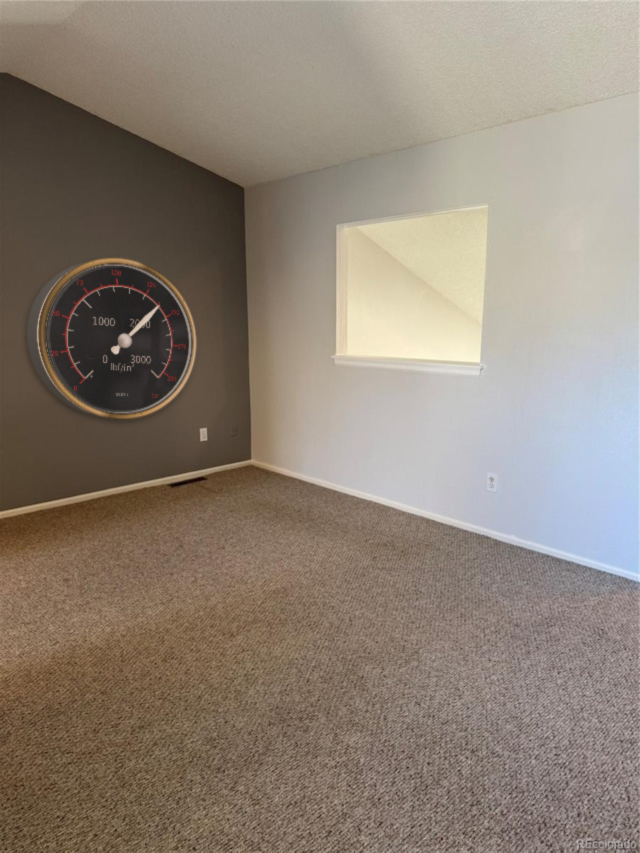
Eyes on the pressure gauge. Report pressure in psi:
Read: 2000 psi
